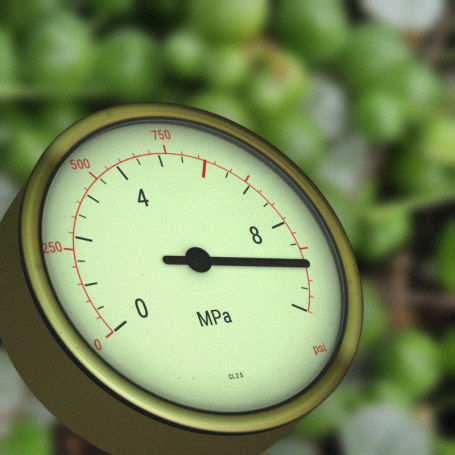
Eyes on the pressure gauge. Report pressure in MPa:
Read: 9 MPa
